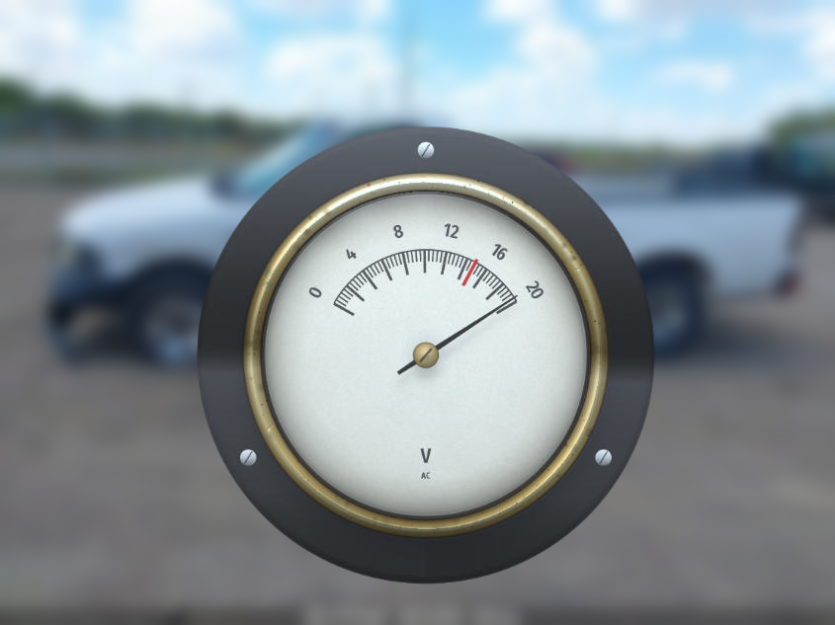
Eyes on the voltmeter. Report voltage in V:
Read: 19.6 V
